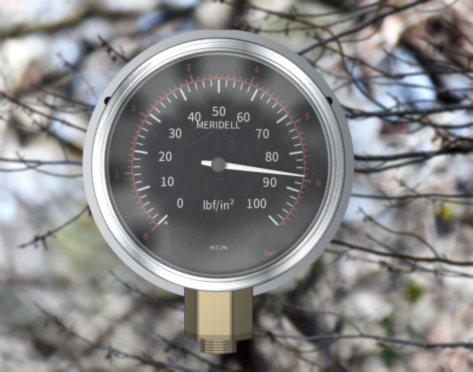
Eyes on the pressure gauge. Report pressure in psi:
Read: 86 psi
